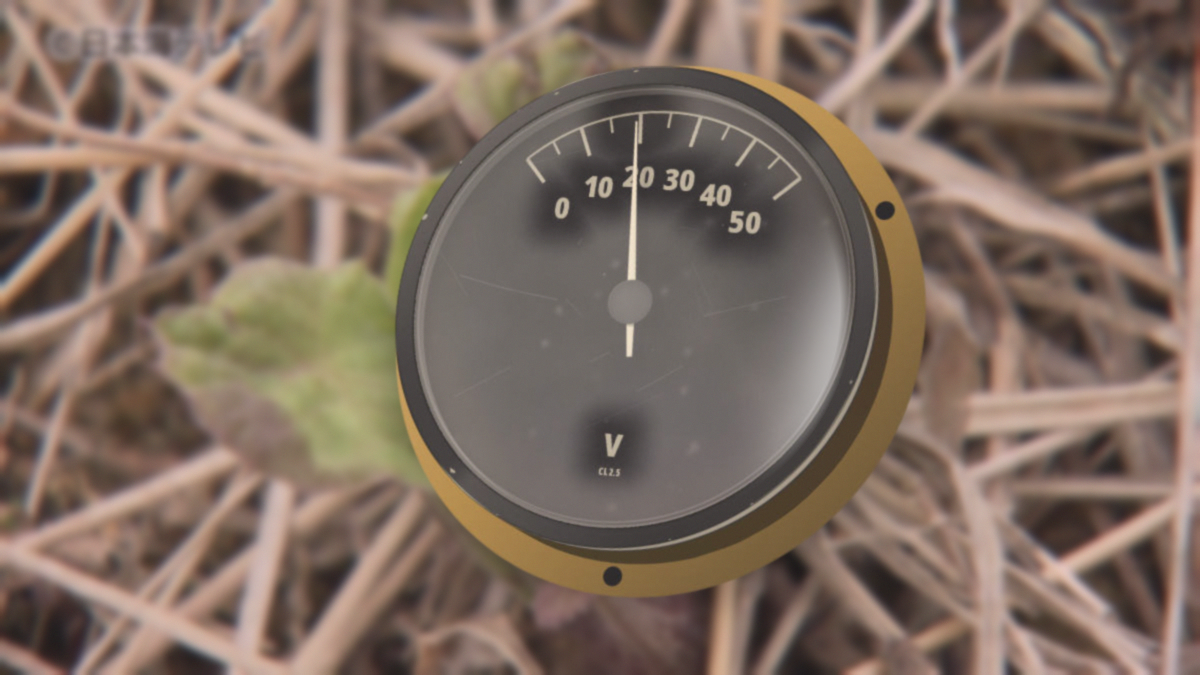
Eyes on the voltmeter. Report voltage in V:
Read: 20 V
